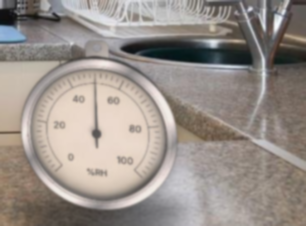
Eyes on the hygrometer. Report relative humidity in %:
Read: 50 %
